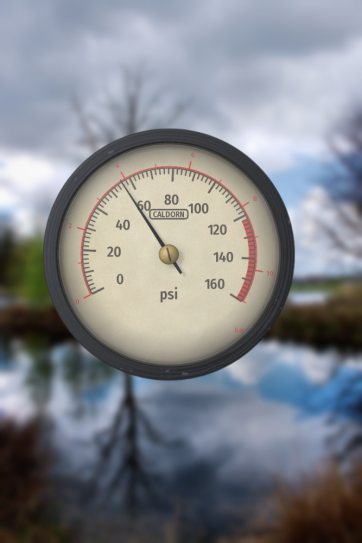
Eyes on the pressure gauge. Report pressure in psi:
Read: 56 psi
